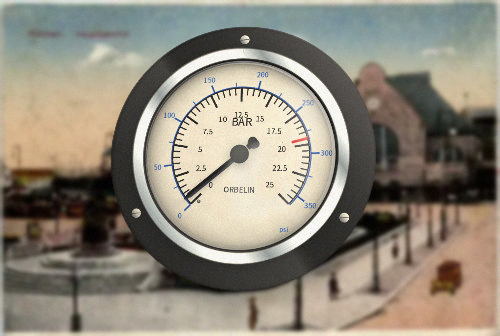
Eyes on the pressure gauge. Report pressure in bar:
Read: 0.5 bar
